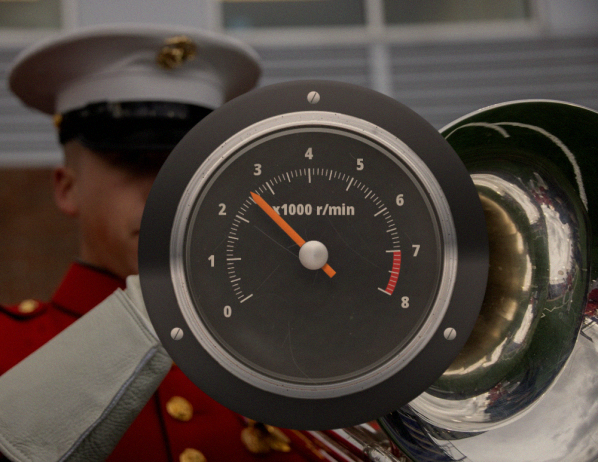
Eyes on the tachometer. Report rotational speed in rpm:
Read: 2600 rpm
